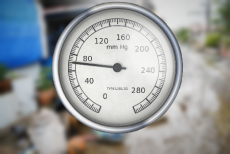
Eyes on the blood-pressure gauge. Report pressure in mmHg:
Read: 70 mmHg
